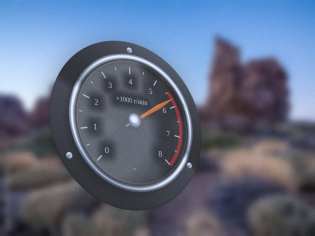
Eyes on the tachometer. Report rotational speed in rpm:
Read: 5750 rpm
